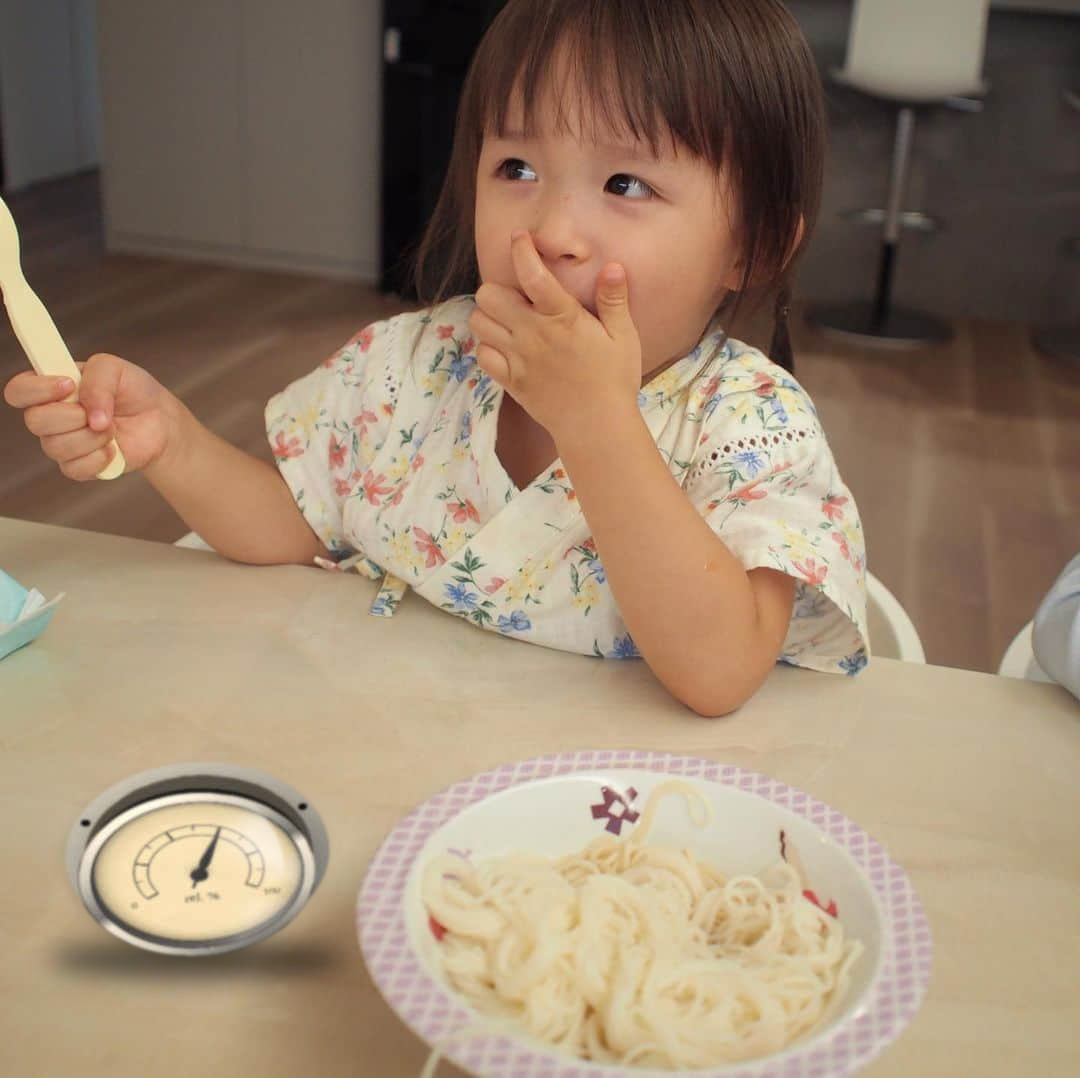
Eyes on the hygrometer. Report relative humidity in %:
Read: 60 %
